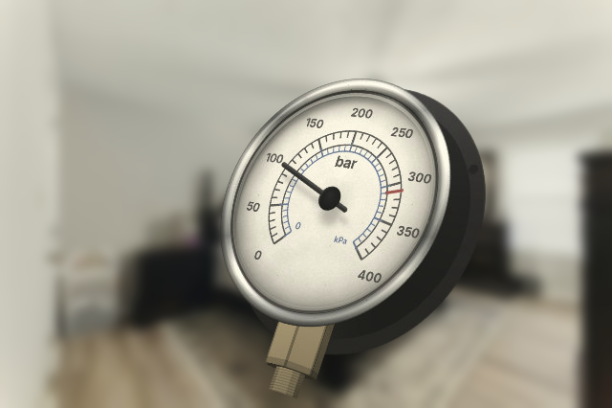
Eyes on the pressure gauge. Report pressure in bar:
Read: 100 bar
